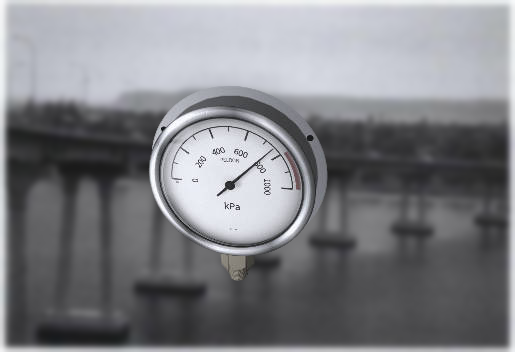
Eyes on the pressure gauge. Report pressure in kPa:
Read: 750 kPa
